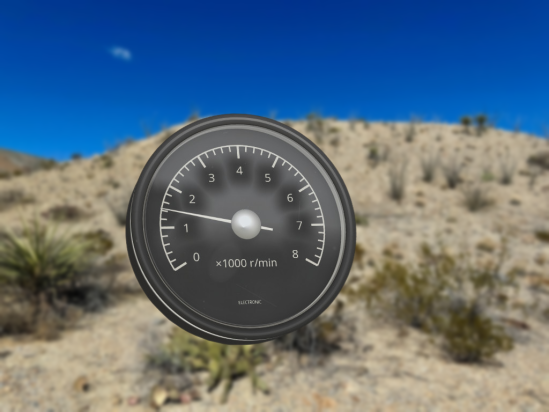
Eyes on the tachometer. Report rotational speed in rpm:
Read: 1400 rpm
